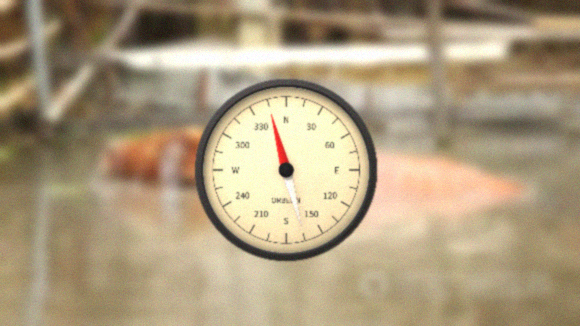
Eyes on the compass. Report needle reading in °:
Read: 345 °
